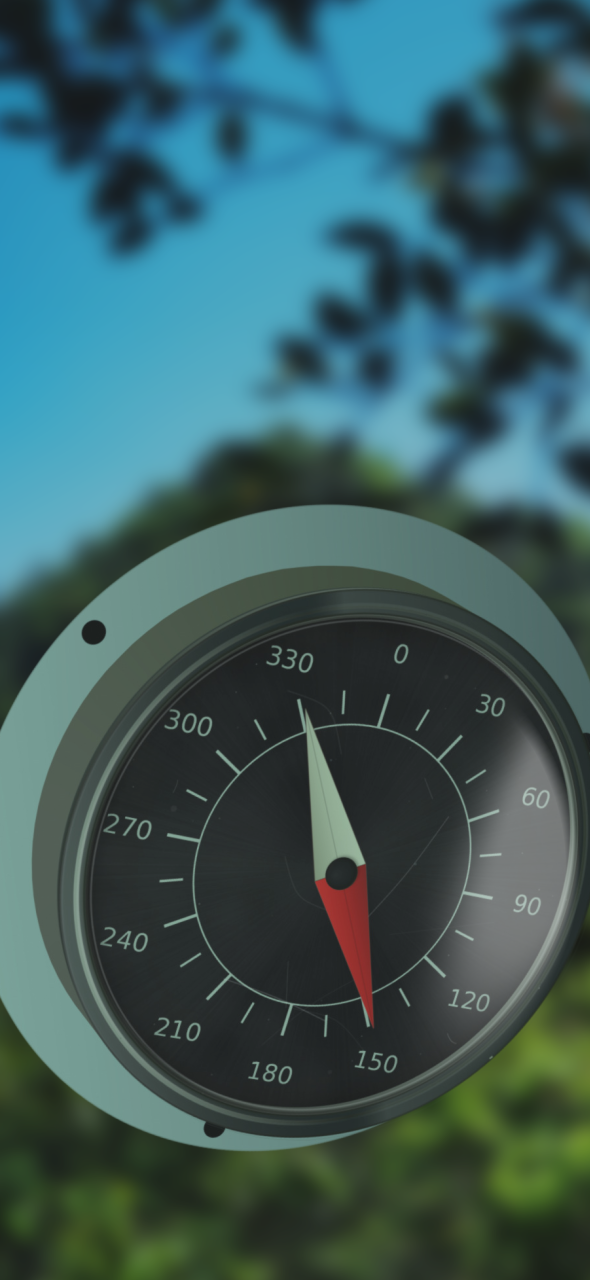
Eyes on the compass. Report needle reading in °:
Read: 150 °
